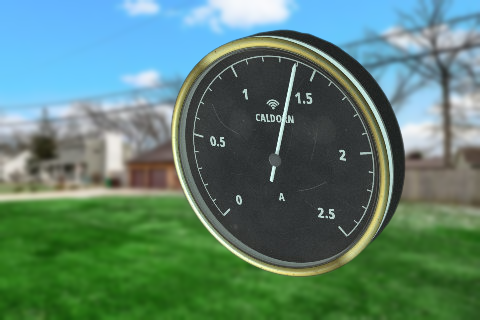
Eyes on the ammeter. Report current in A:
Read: 1.4 A
